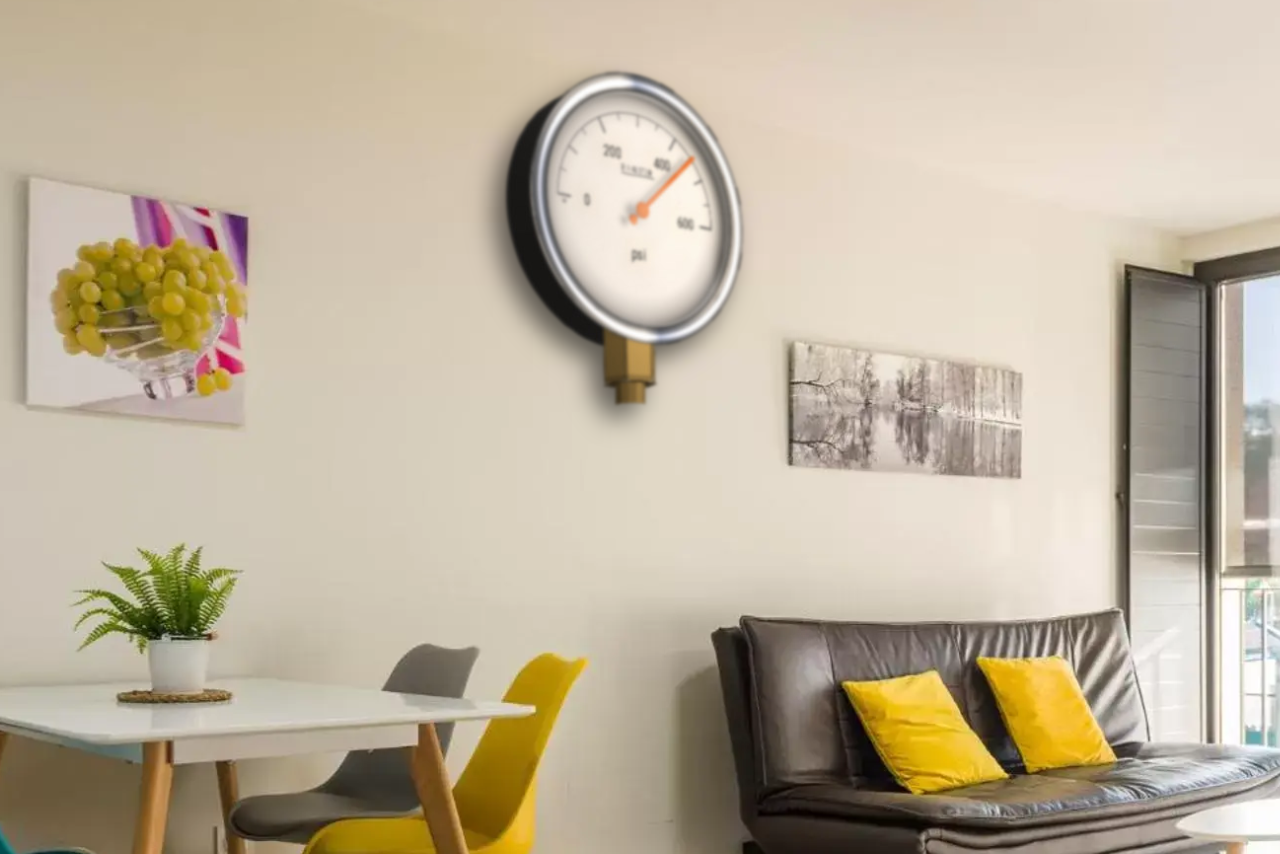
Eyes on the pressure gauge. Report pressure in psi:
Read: 450 psi
